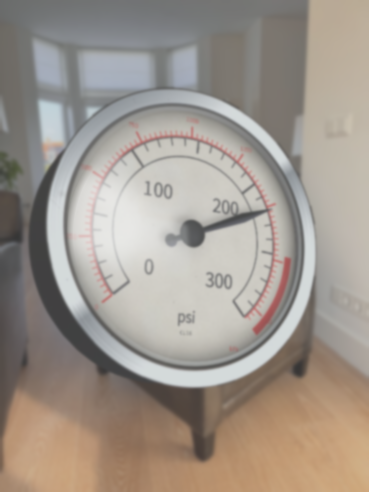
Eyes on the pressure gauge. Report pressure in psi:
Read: 220 psi
